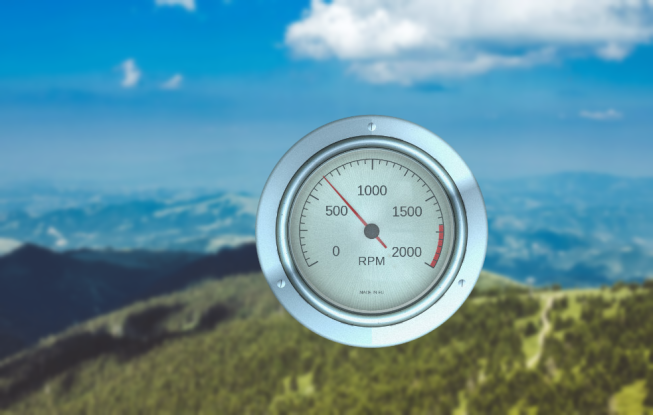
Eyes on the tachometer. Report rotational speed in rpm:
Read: 650 rpm
